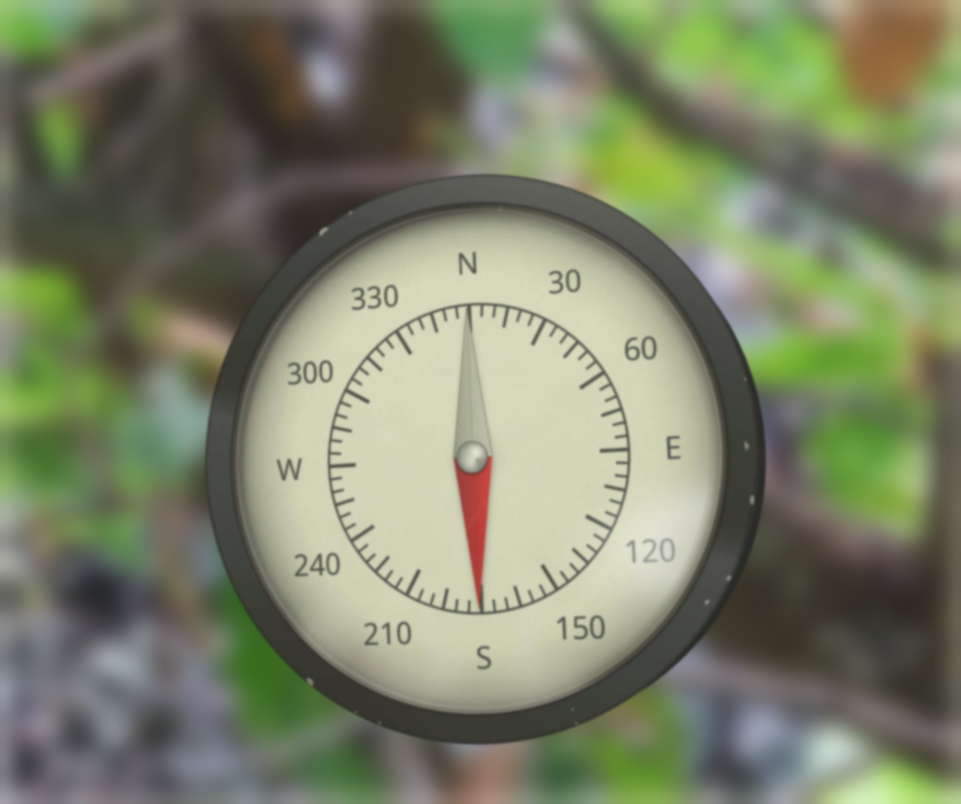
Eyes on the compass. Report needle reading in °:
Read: 180 °
